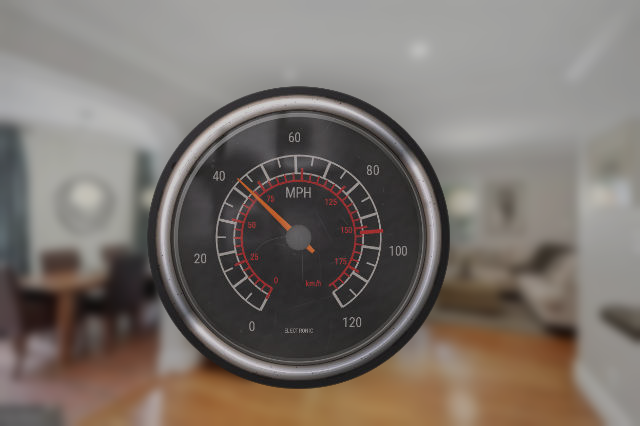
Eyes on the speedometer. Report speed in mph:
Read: 42.5 mph
